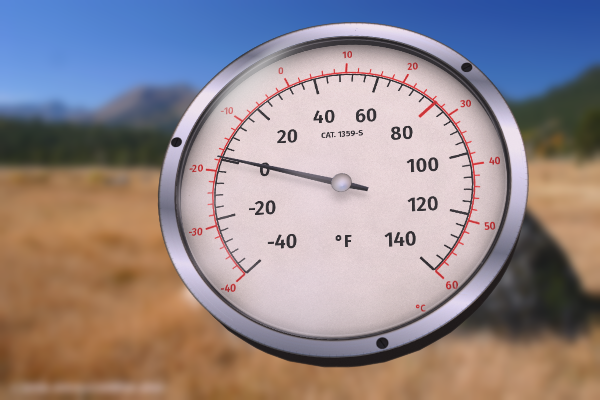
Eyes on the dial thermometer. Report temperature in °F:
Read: 0 °F
